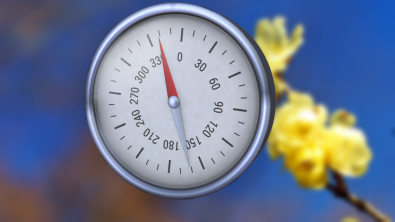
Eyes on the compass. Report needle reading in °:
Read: 340 °
